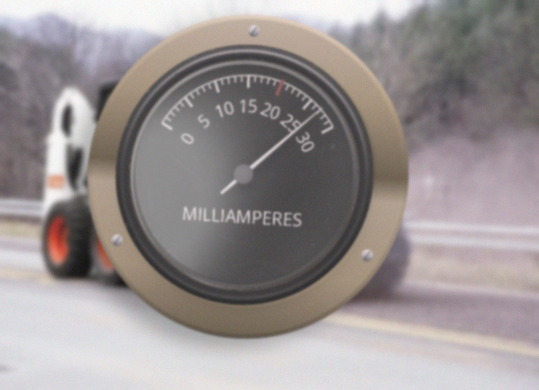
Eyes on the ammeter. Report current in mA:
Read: 27 mA
